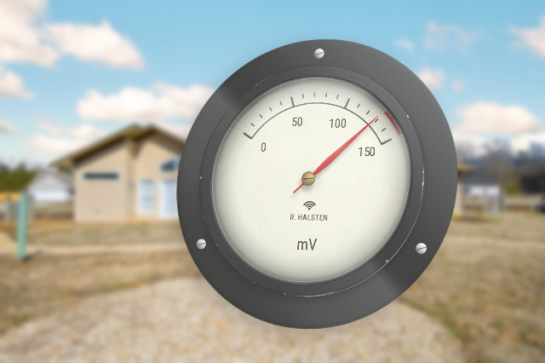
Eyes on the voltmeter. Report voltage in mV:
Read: 130 mV
